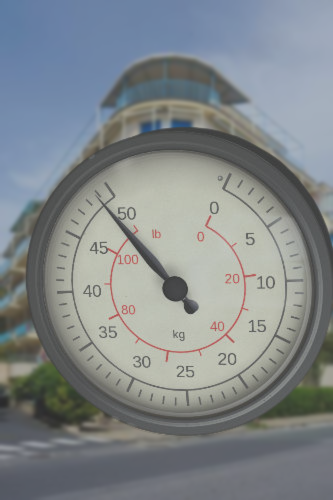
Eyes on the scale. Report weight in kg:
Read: 49 kg
